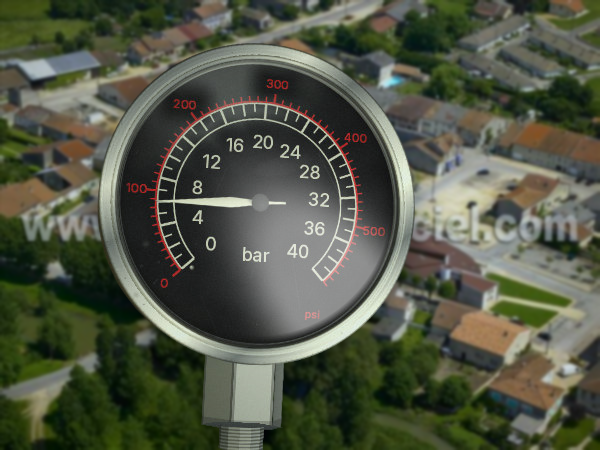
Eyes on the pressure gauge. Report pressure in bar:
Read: 6 bar
